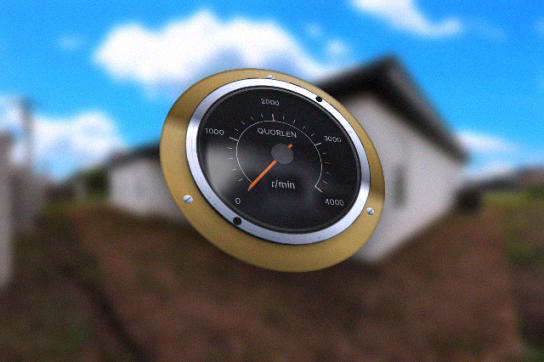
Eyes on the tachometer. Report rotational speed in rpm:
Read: 0 rpm
